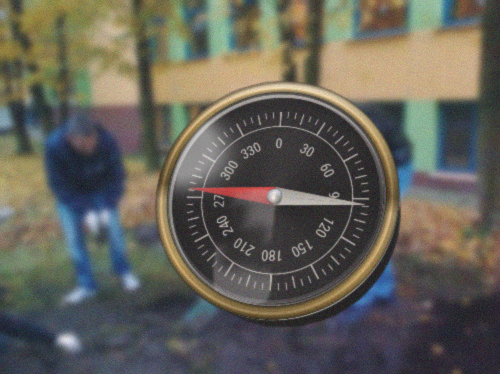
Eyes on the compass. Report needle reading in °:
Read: 275 °
